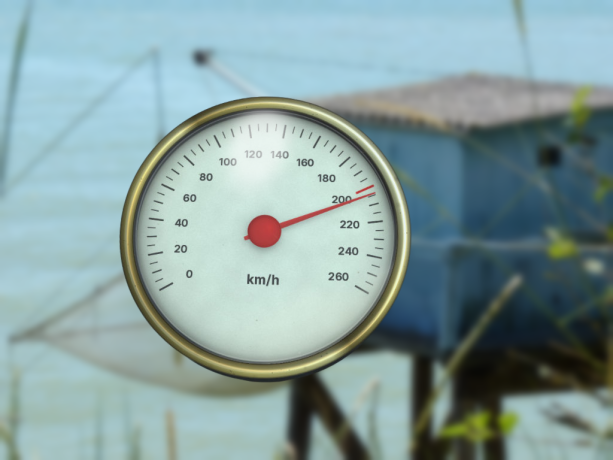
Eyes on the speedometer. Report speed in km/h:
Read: 205 km/h
